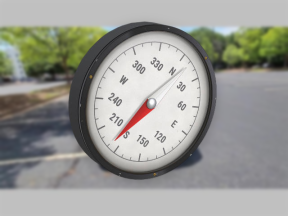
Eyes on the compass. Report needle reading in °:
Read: 190 °
